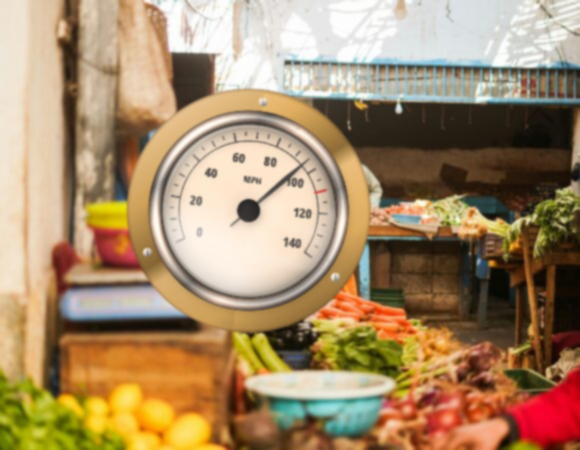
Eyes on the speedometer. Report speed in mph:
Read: 95 mph
